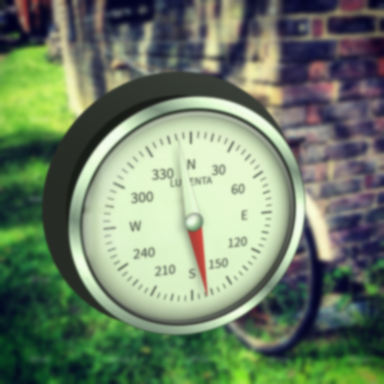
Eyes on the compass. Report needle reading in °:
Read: 170 °
